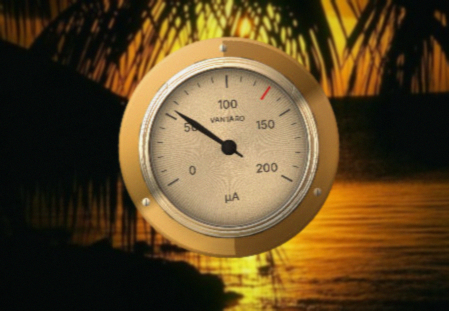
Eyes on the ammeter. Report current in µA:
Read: 55 µA
